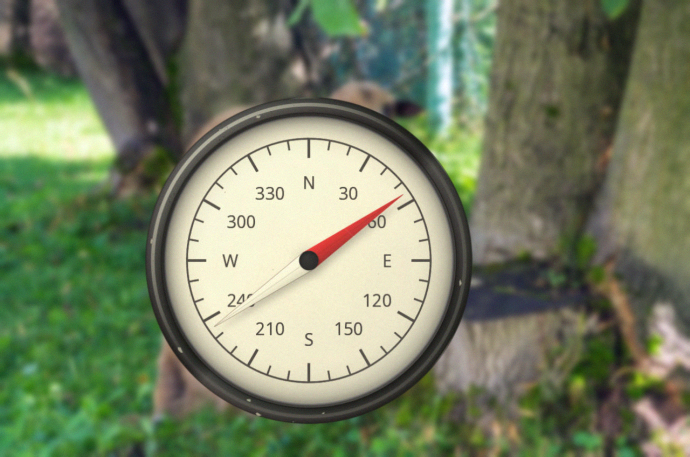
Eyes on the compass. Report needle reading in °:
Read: 55 °
